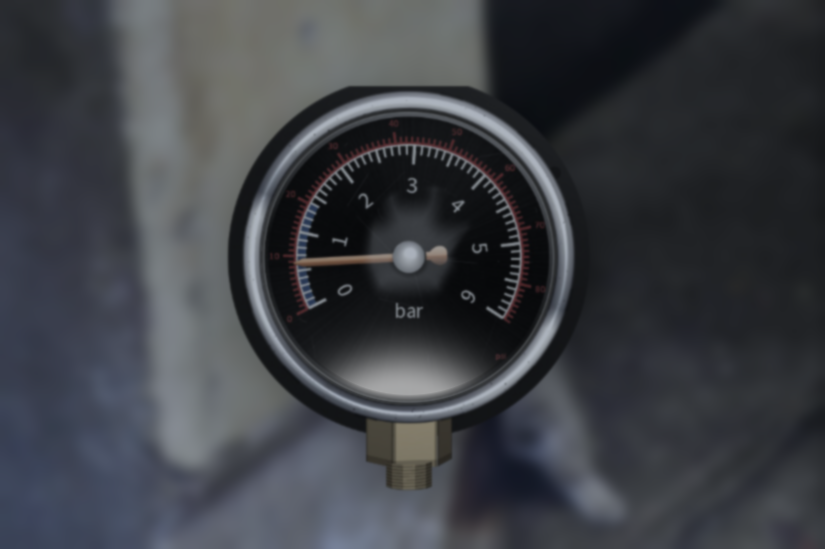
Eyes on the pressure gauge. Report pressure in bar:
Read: 0.6 bar
